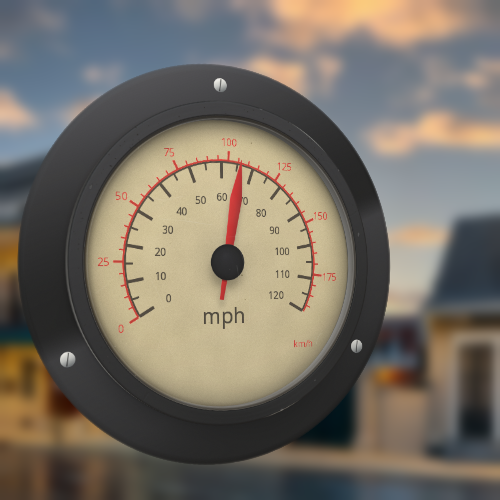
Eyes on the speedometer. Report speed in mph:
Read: 65 mph
